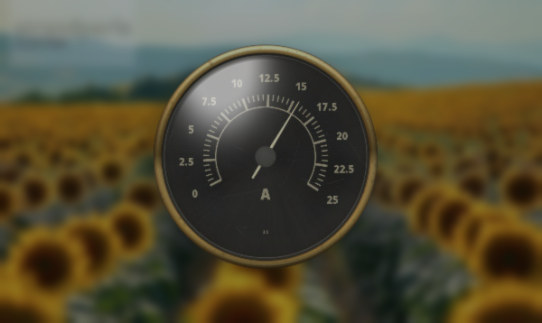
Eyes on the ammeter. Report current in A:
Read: 15.5 A
